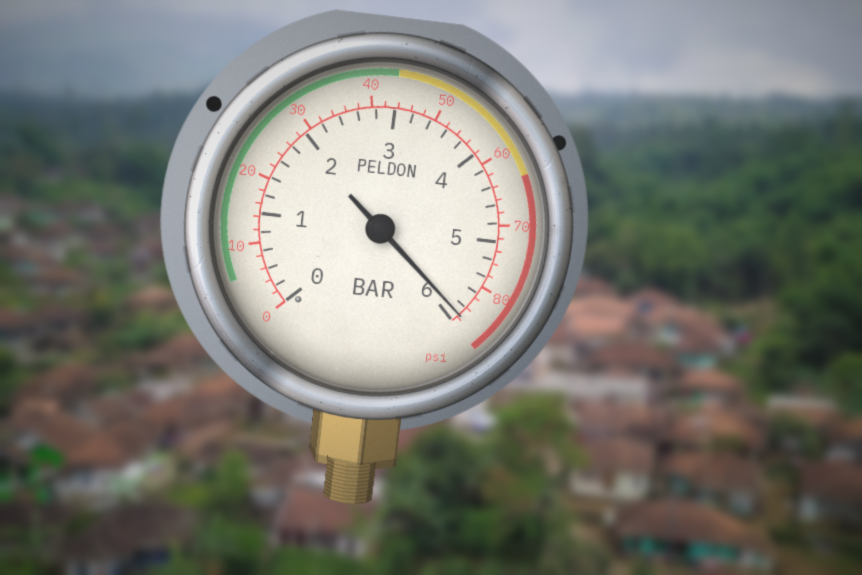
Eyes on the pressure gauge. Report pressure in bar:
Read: 5.9 bar
